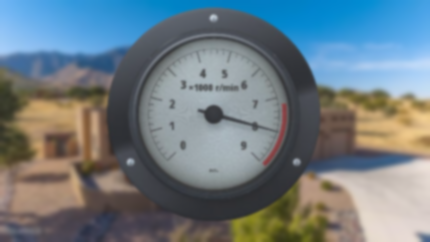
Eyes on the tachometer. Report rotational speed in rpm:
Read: 8000 rpm
